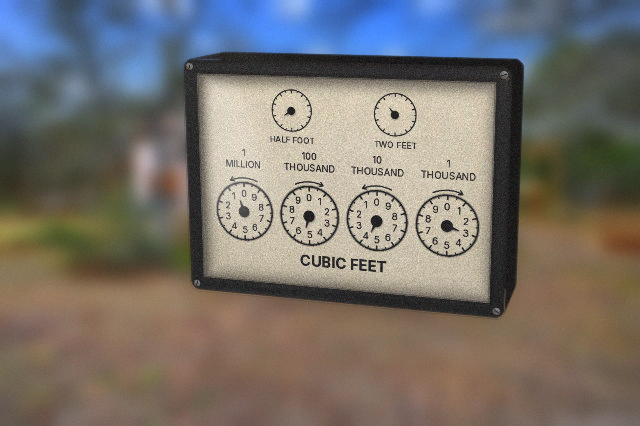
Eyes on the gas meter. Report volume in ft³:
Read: 54300 ft³
